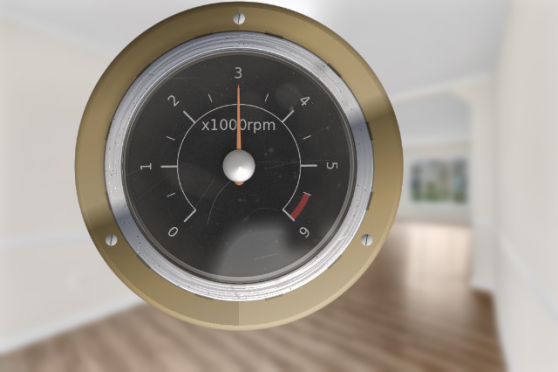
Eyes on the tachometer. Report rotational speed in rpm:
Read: 3000 rpm
